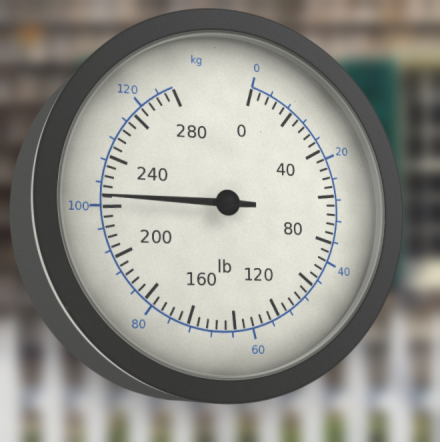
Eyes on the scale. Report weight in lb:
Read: 224 lb
